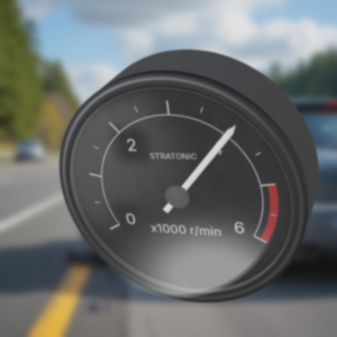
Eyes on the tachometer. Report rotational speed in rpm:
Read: 4000 rpm
